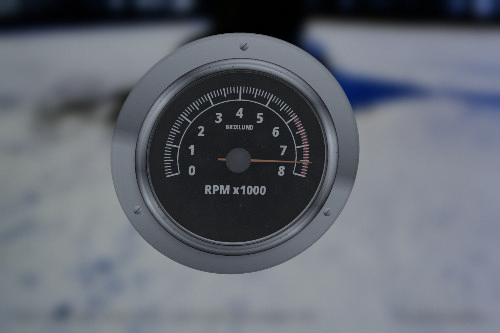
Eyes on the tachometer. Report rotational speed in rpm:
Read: 7500 rpm
